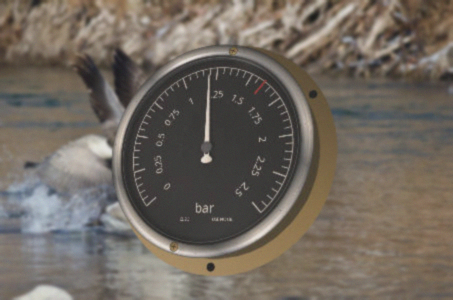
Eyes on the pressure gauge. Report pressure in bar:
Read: 1.2 bar
